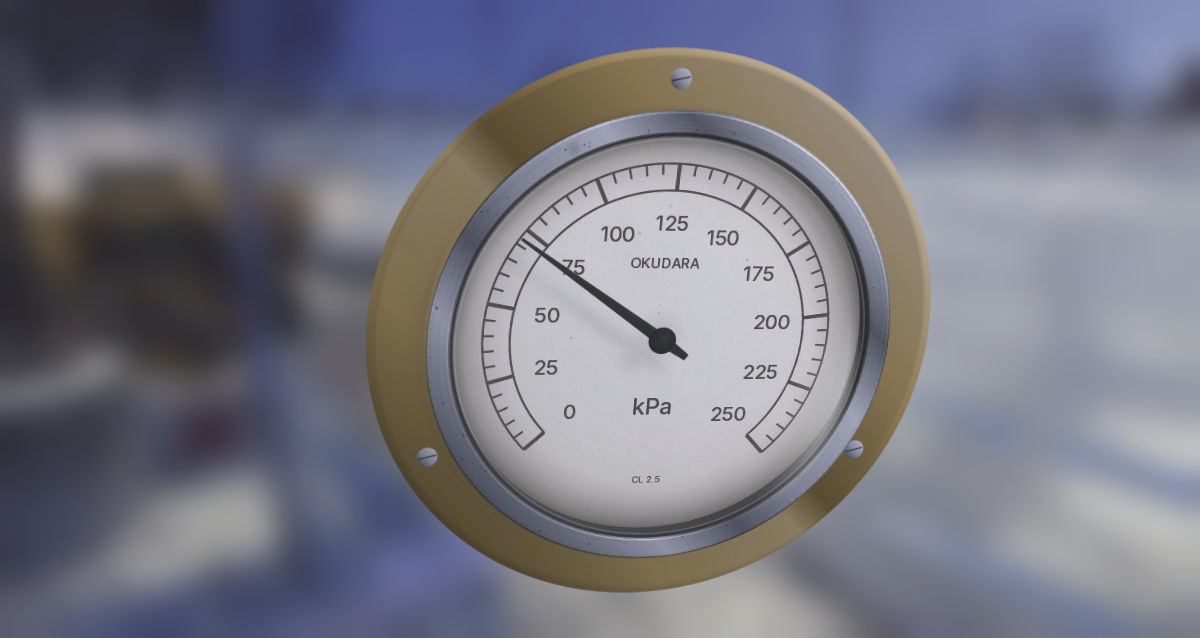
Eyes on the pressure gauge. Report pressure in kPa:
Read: 72.5 kPa
